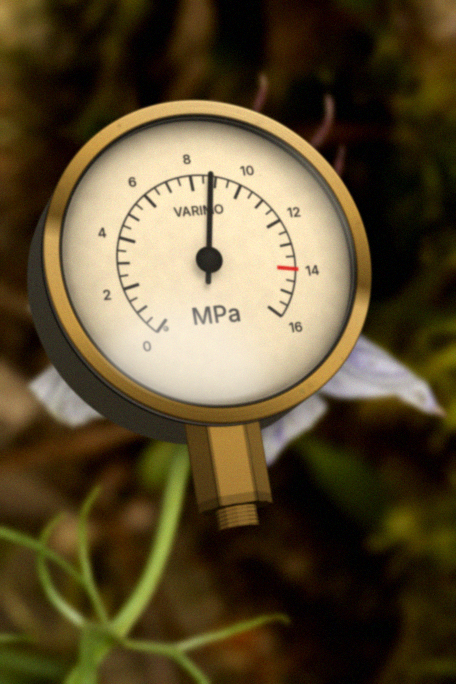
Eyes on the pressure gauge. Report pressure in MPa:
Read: 8.75 MPa
